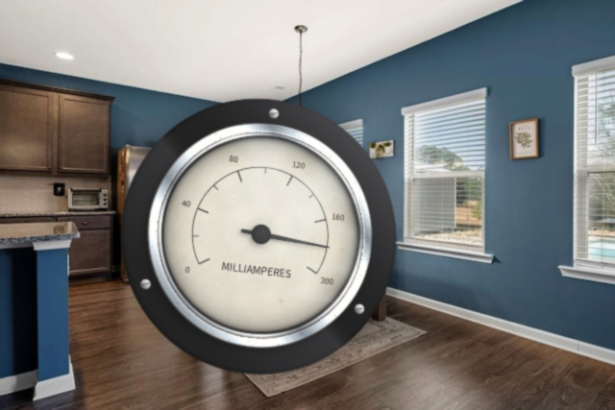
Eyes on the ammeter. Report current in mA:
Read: 180 mA
